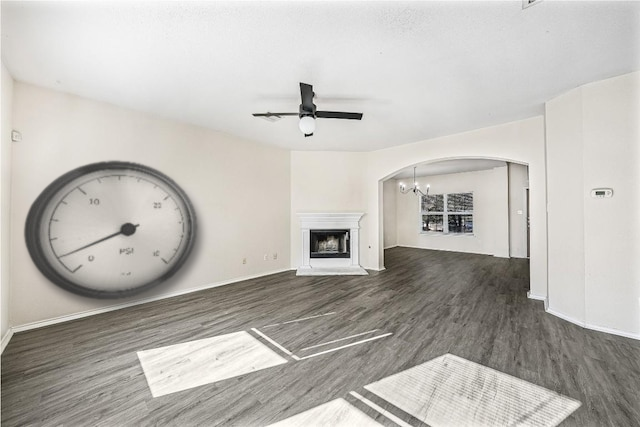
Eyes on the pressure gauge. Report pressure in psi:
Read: 2 psi
